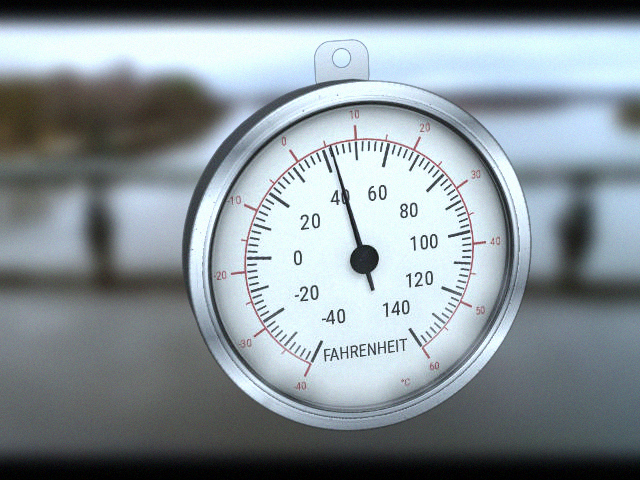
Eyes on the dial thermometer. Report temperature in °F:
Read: 42 °F
